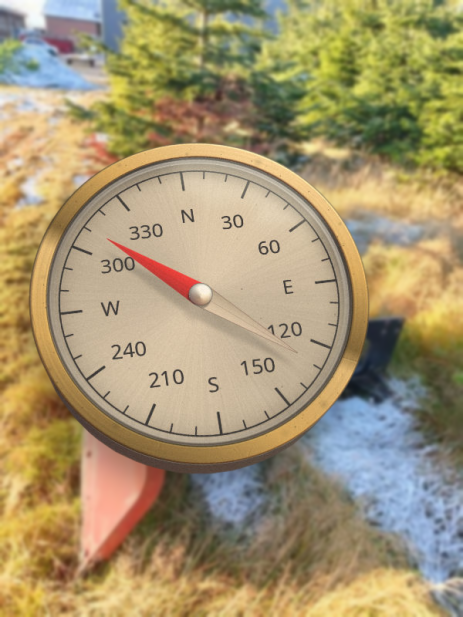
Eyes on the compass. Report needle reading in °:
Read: 310 °
